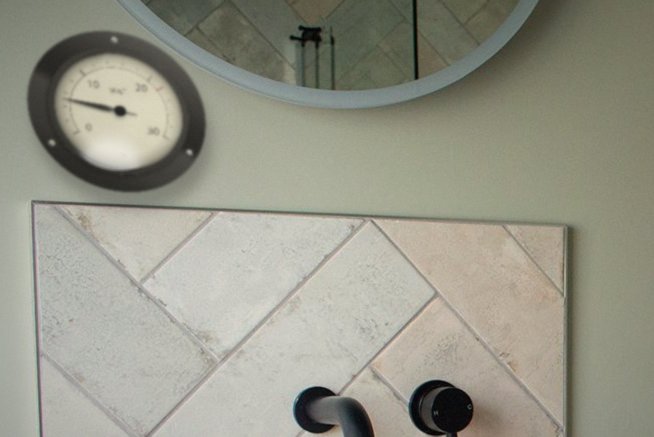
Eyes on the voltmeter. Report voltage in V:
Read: 5 V
